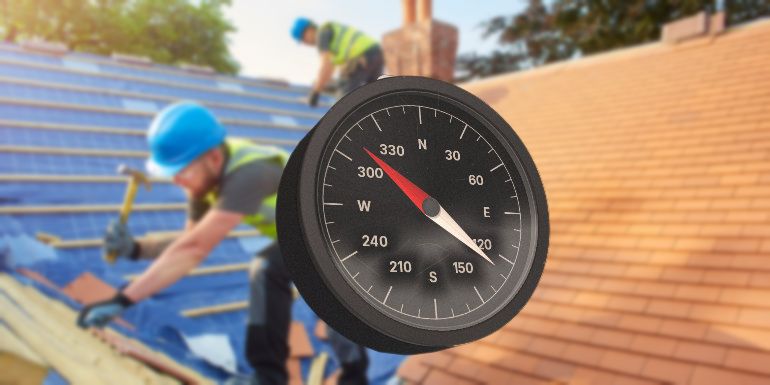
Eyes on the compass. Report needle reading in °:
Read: 310 °
